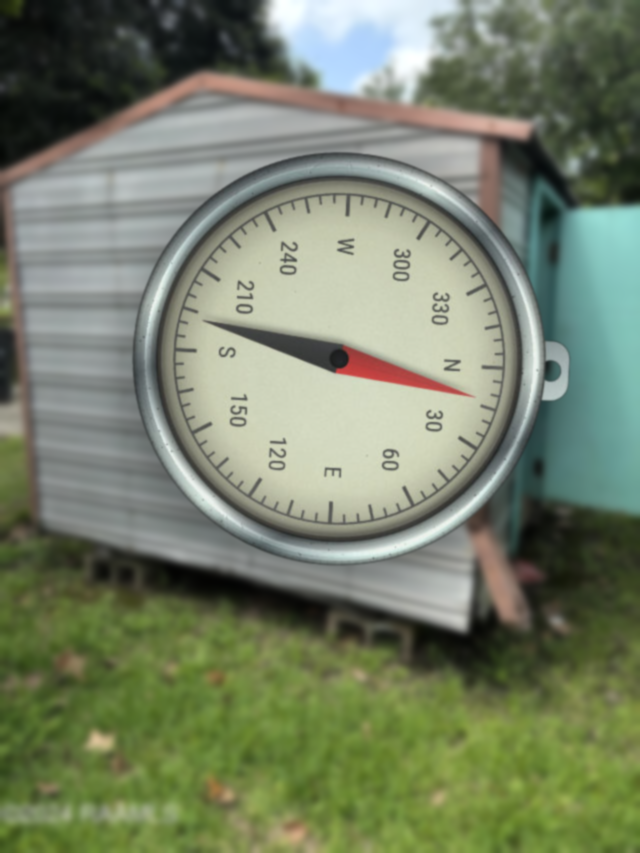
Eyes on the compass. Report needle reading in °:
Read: 12.5 °
